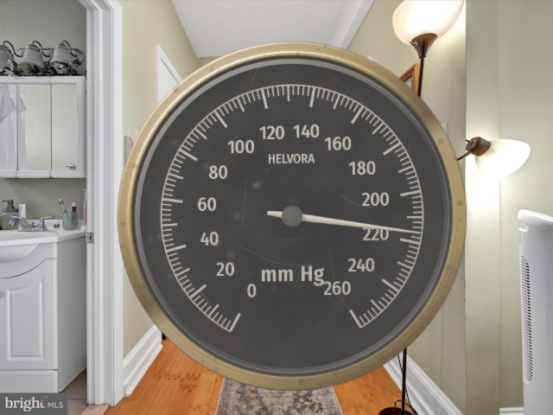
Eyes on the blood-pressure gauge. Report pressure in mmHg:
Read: 216 mmHg
